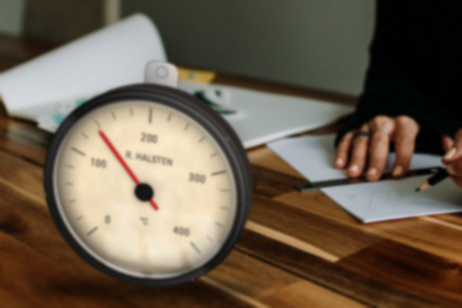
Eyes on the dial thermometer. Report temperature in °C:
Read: 140 °C
